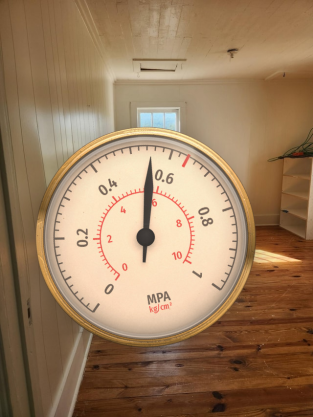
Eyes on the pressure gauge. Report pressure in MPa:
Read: 0.55 MPa
